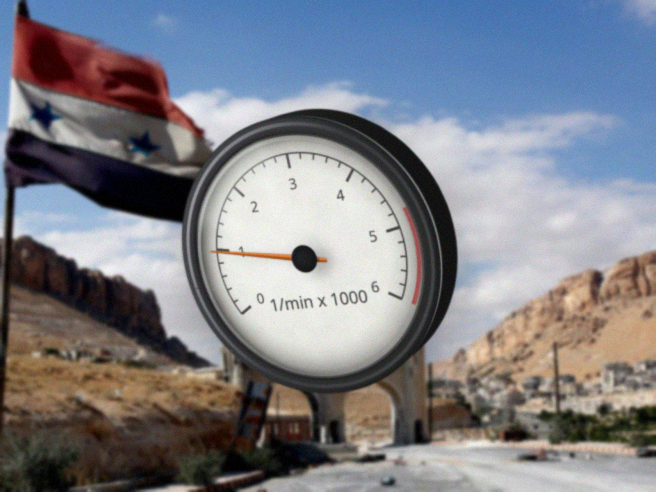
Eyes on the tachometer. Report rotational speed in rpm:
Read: 1000 rpm
